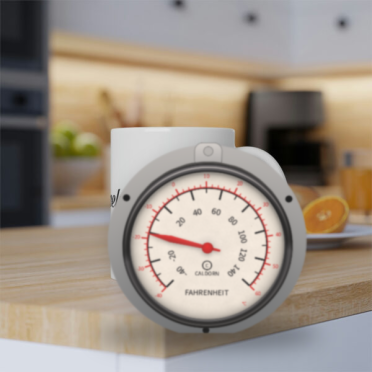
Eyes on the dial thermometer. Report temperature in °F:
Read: 0 °F
